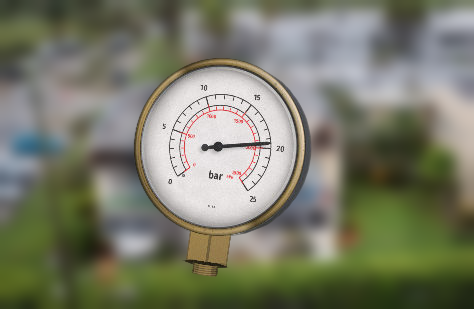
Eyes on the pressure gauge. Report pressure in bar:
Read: 19.5 bar
